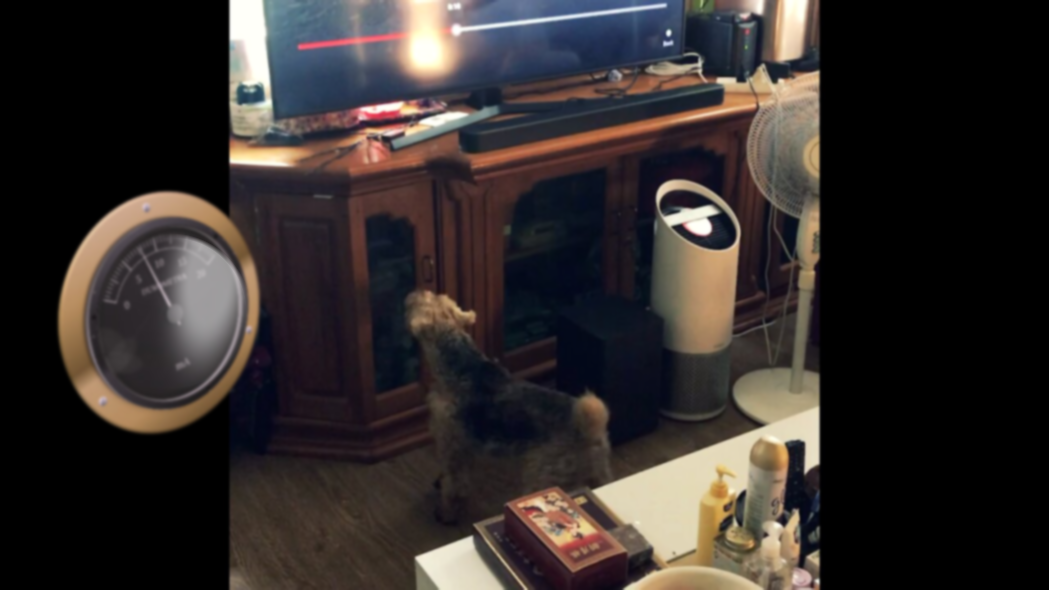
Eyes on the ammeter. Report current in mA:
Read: 7.5 mA
